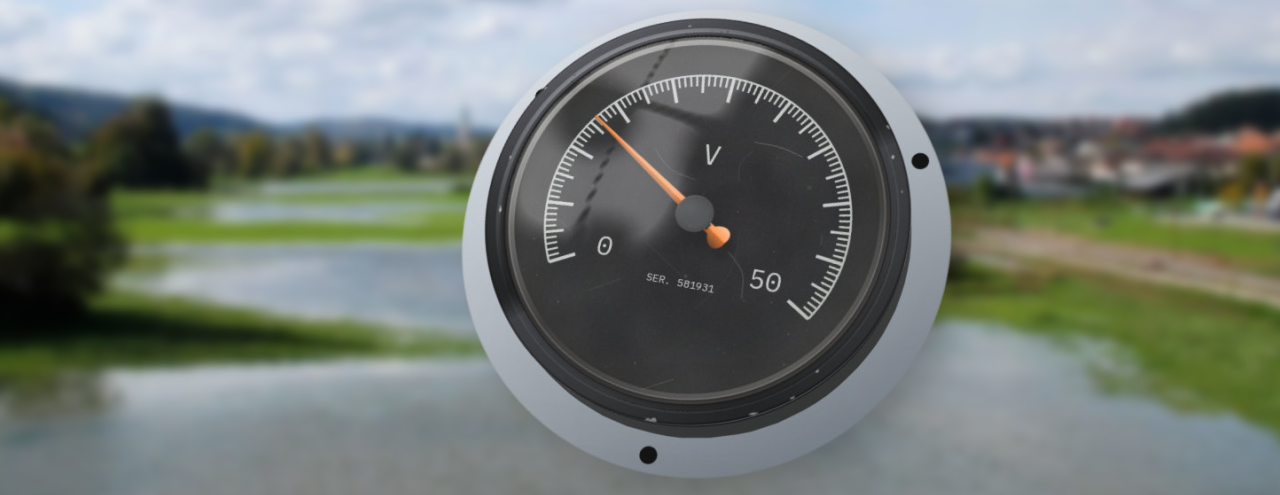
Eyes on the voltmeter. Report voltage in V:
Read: 13 V
